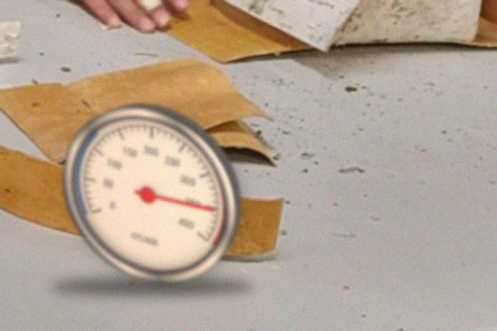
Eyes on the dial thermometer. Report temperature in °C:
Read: 350 °C
